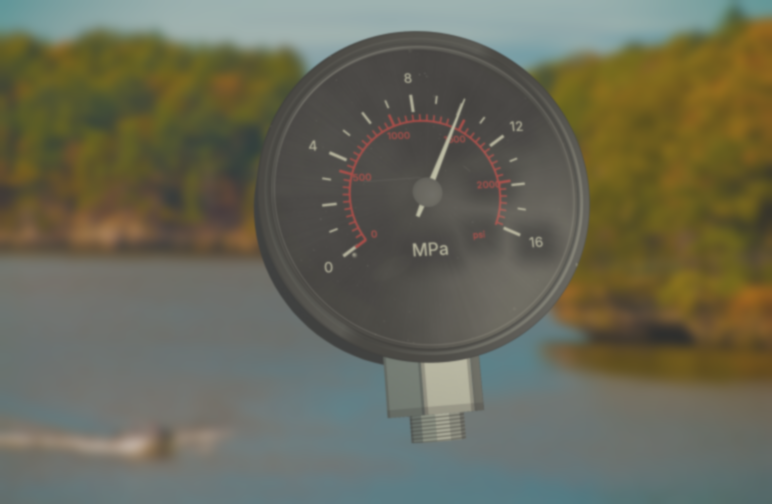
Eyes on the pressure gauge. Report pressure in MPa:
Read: 10 MPa
